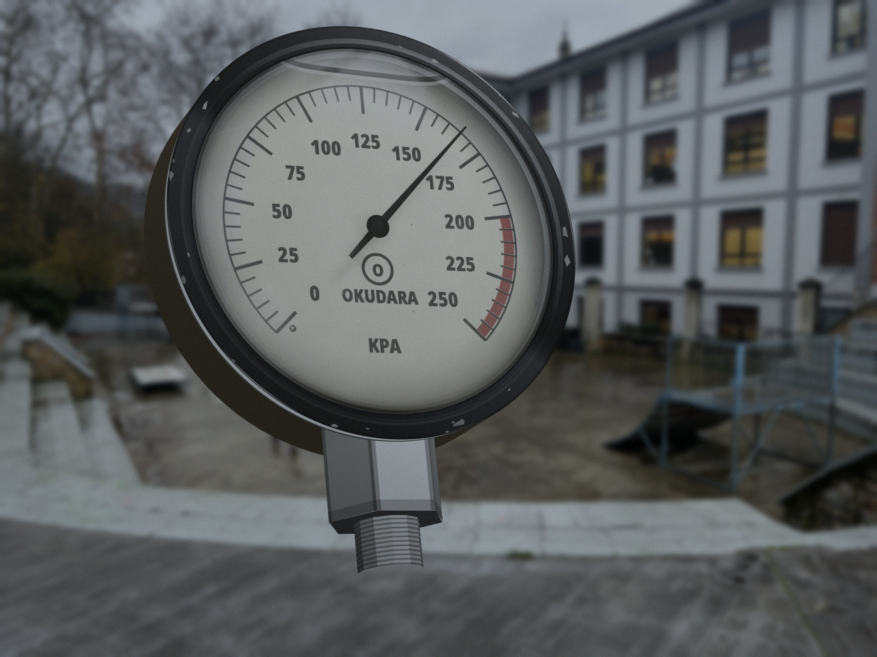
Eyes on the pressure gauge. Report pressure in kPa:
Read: 165 kPa
